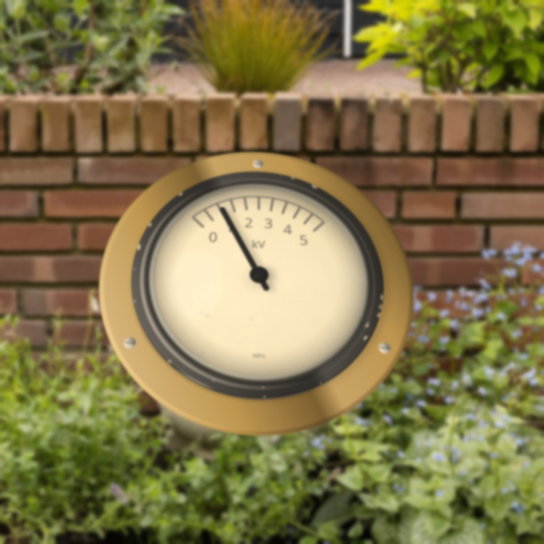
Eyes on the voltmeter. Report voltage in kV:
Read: 1 kV
